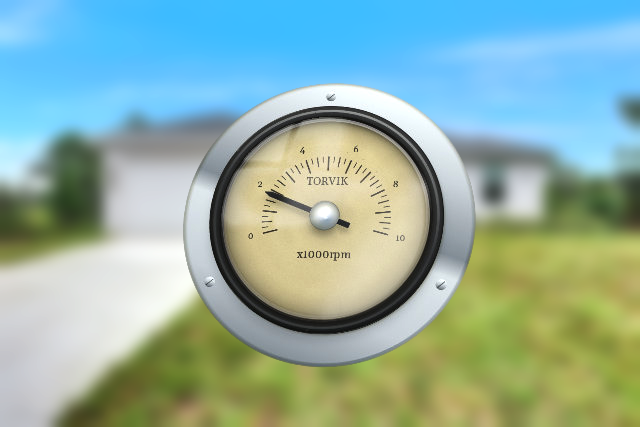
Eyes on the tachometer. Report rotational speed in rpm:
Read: 1750 rpm
